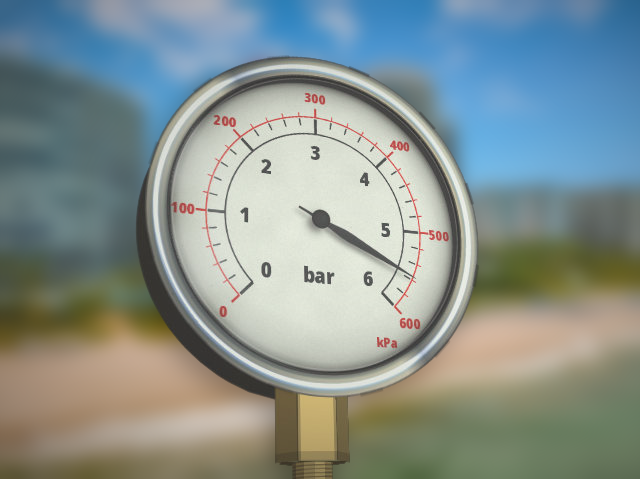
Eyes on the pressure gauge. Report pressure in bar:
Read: 5.6 bar
